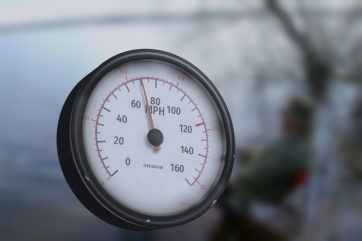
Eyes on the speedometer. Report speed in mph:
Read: 70 mph
